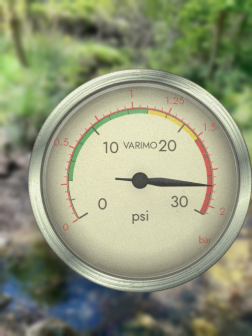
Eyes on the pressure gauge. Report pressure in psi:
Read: 27 psi
